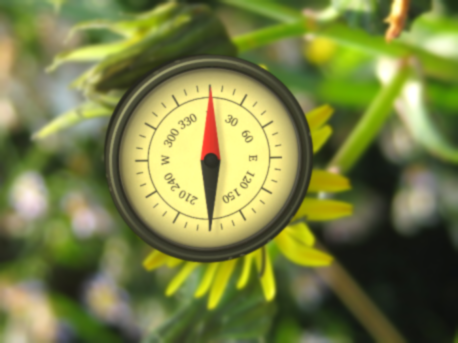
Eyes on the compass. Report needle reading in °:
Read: 0 °
